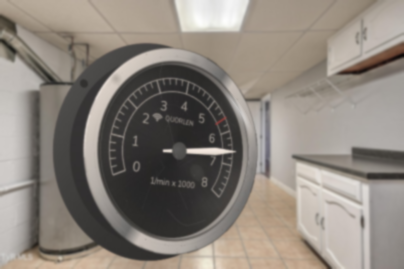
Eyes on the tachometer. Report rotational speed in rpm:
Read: 6600 rpm
